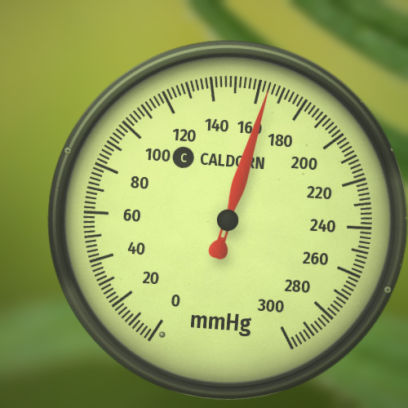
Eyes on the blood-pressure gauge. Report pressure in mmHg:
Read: 164 mmHg
